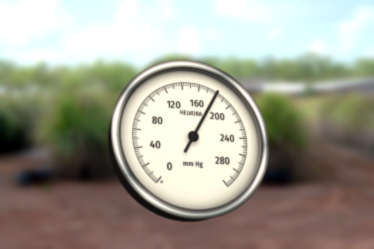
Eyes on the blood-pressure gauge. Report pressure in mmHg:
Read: 180 mmHg
